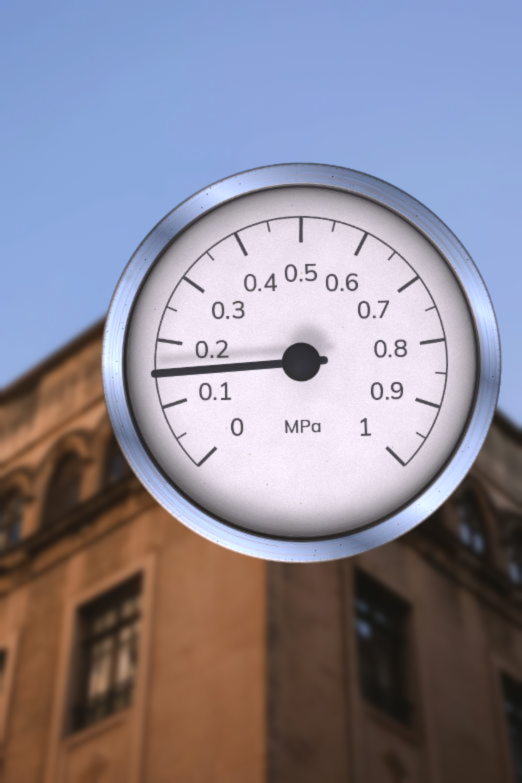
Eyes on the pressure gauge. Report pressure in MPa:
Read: 0.15 MPa
